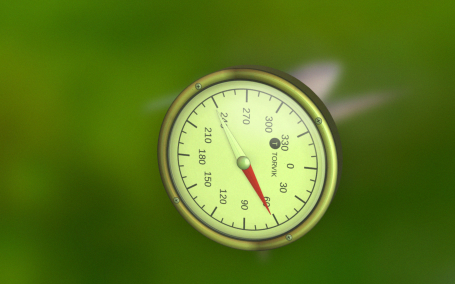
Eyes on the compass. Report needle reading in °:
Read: 60 °
